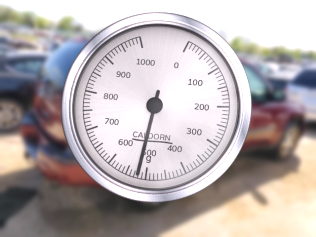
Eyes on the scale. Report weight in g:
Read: 520 g
